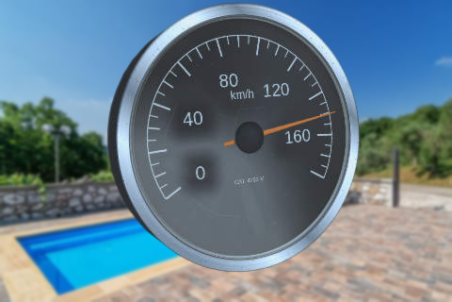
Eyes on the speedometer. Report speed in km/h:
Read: 150 km/h
